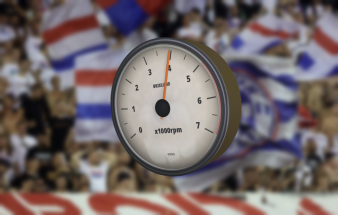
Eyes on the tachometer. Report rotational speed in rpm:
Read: 4000 rpm
